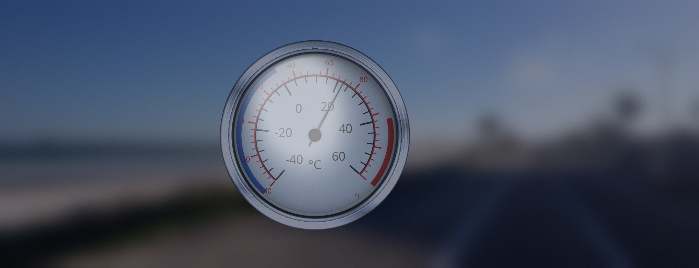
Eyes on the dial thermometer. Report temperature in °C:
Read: 22 °C
